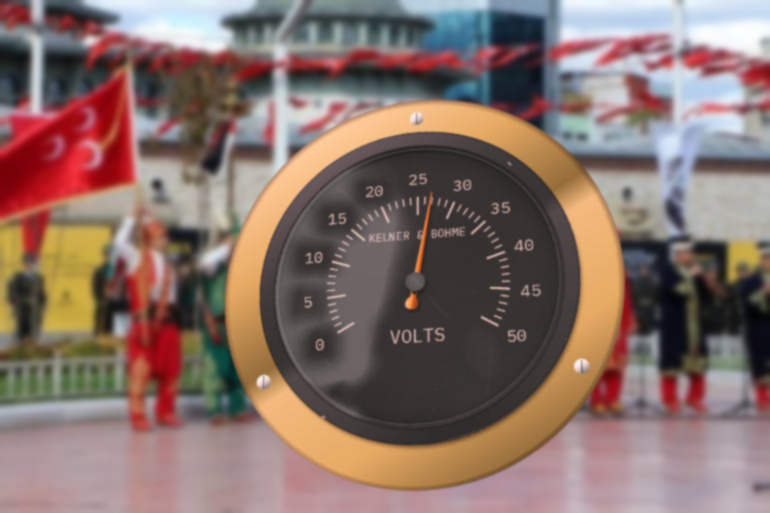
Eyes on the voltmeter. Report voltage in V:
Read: 27 V
